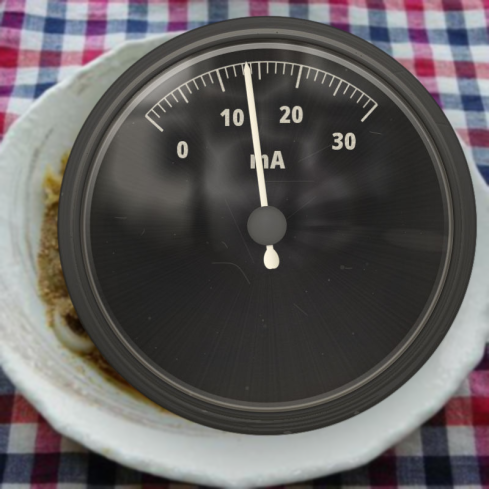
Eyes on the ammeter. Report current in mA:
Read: 13.5 mA
